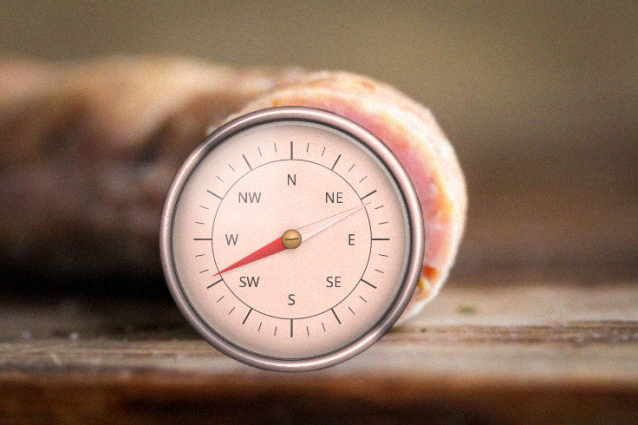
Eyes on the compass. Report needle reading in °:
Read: 245 °
